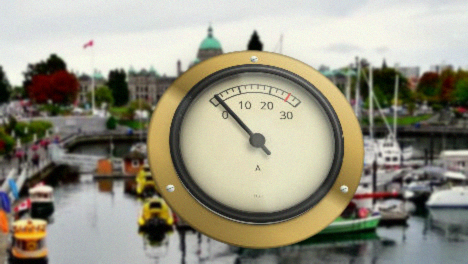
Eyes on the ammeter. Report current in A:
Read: 2 A
